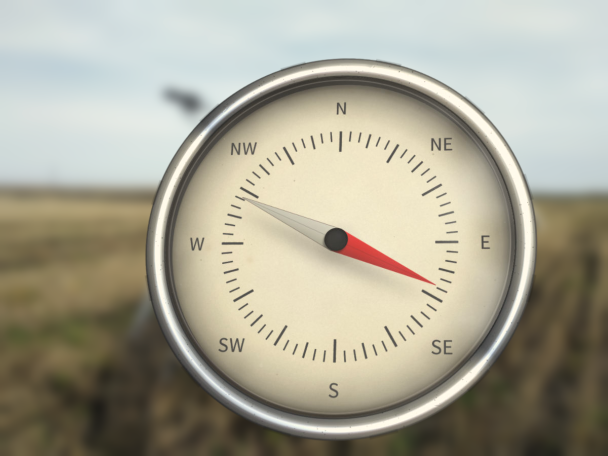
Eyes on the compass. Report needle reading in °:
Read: 115 °
